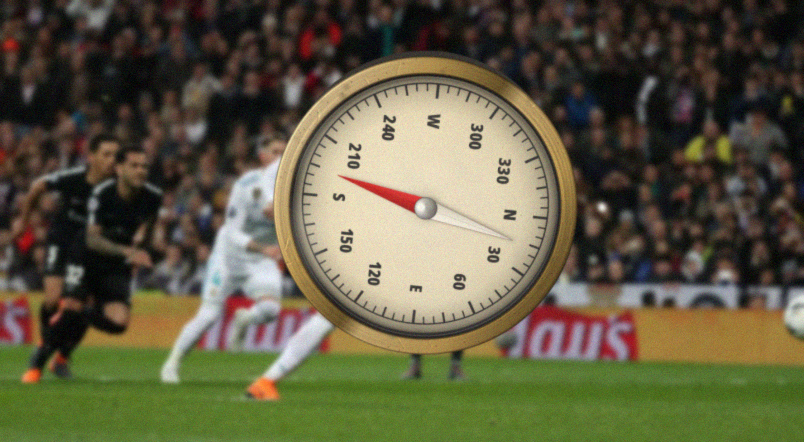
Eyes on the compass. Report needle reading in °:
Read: 195 °
